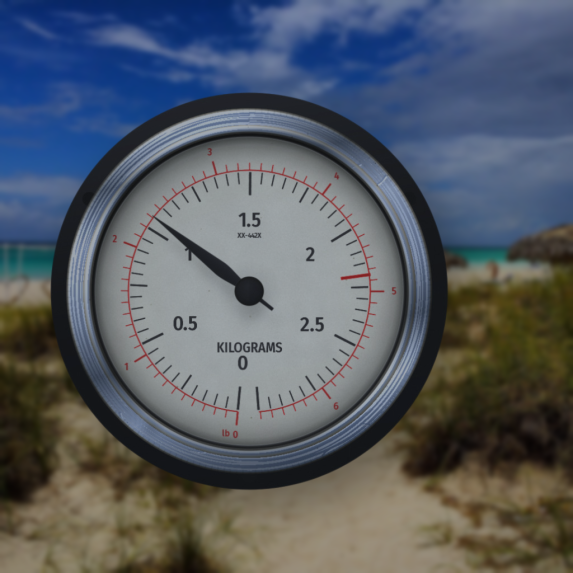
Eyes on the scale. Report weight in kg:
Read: 1.05 kg
